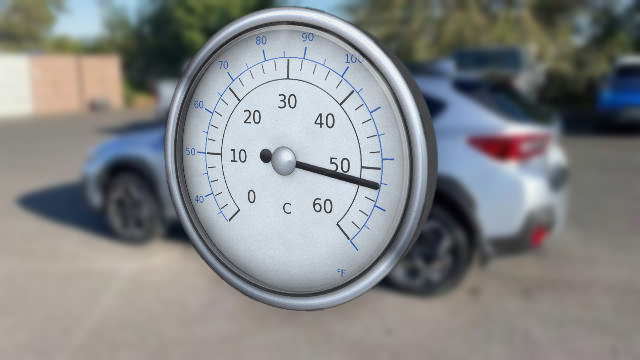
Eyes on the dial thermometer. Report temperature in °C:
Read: 52 °C
